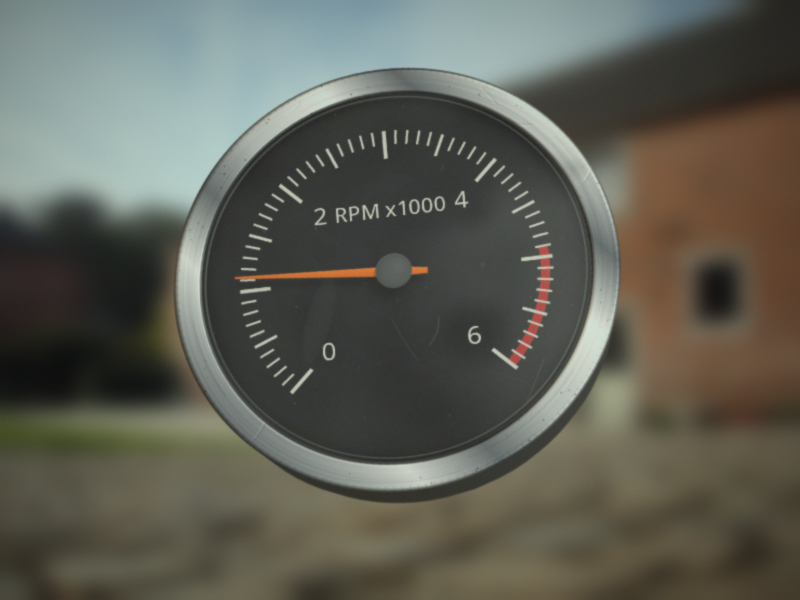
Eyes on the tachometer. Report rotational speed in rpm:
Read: 1100 rpm
